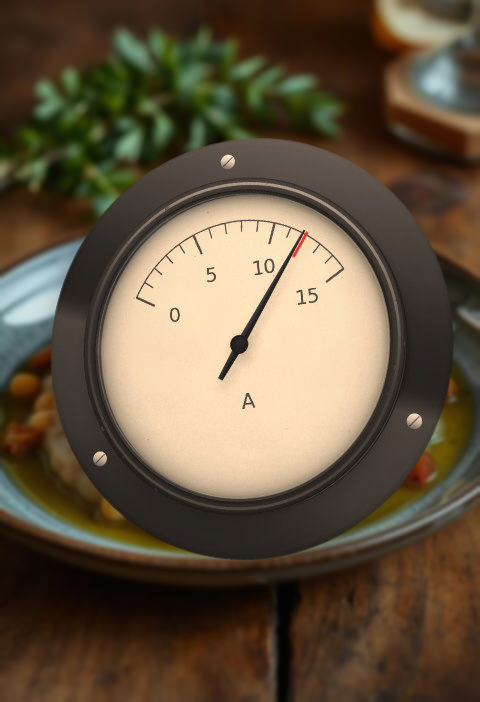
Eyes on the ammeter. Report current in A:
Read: 12 A
